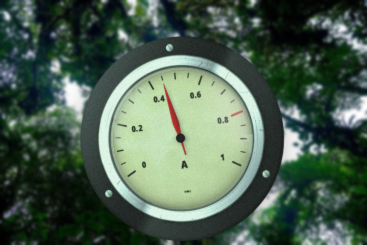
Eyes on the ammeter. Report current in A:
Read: 0.45 A
